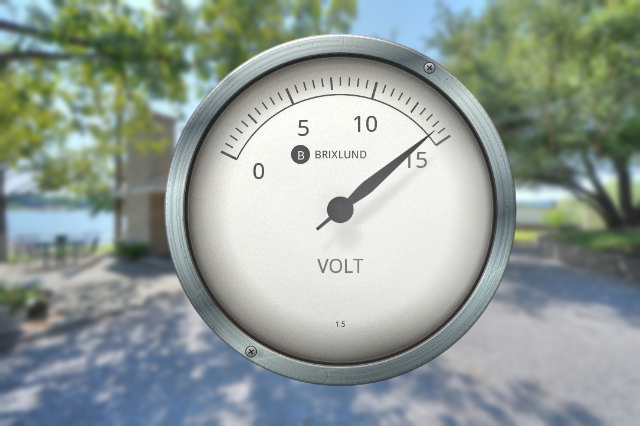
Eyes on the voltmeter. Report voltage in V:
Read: 14.25 V
